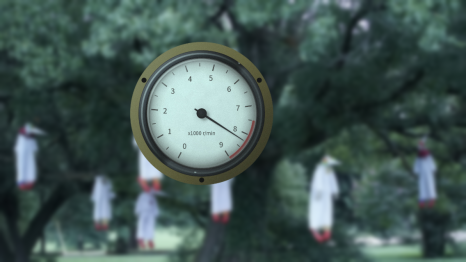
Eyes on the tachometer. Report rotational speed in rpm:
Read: 8250 rpm
